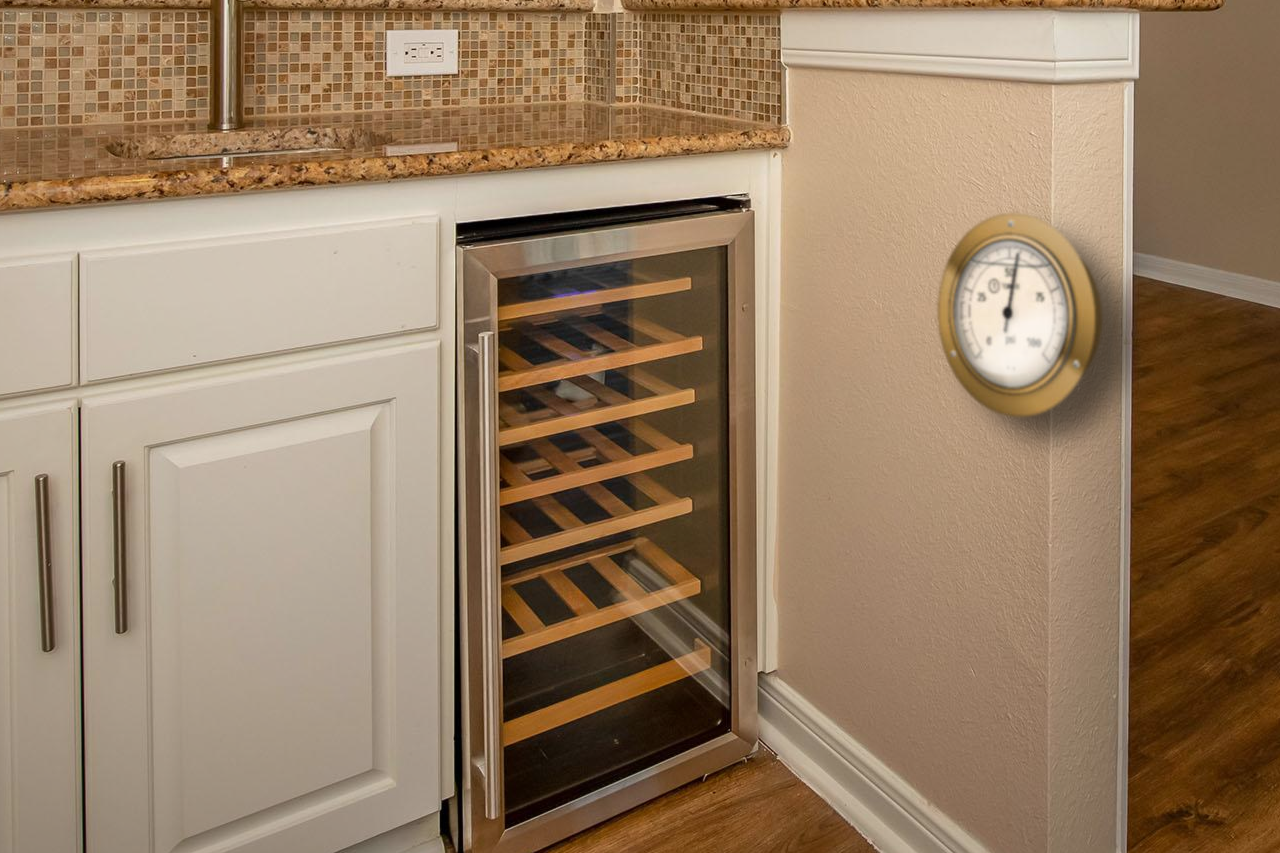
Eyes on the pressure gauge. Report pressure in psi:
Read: 55 psi
